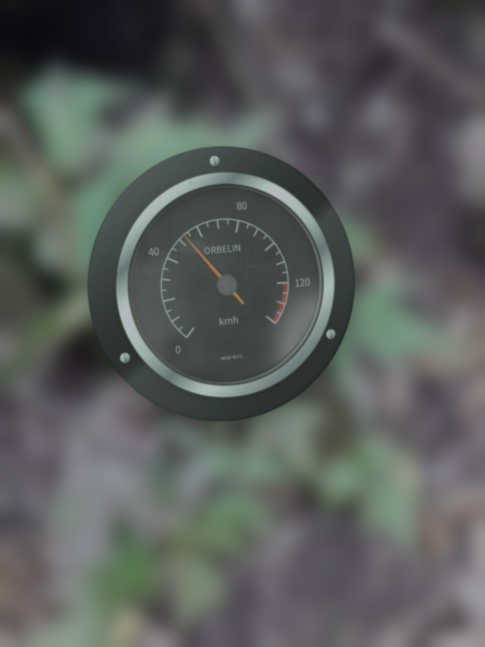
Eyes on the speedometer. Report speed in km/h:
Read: 52.5 km/h
